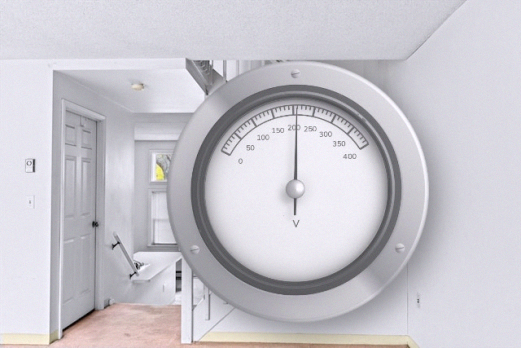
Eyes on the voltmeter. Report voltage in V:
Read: 210 V
